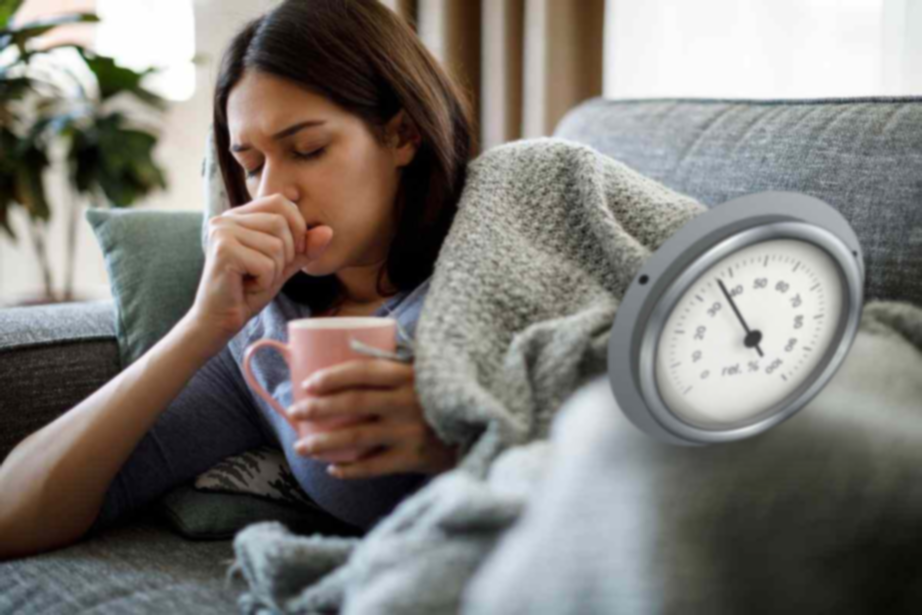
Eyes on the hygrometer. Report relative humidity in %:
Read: 36 %
